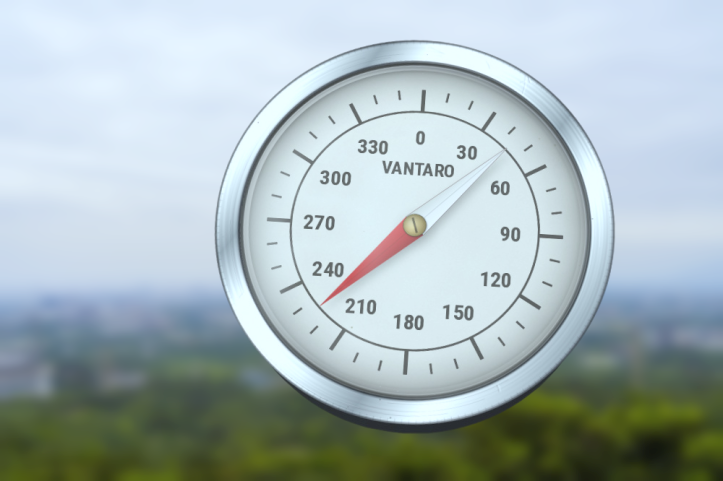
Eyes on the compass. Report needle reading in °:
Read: 225 °
